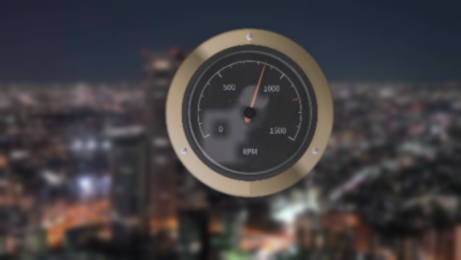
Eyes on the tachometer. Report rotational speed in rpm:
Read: 850 rpm
